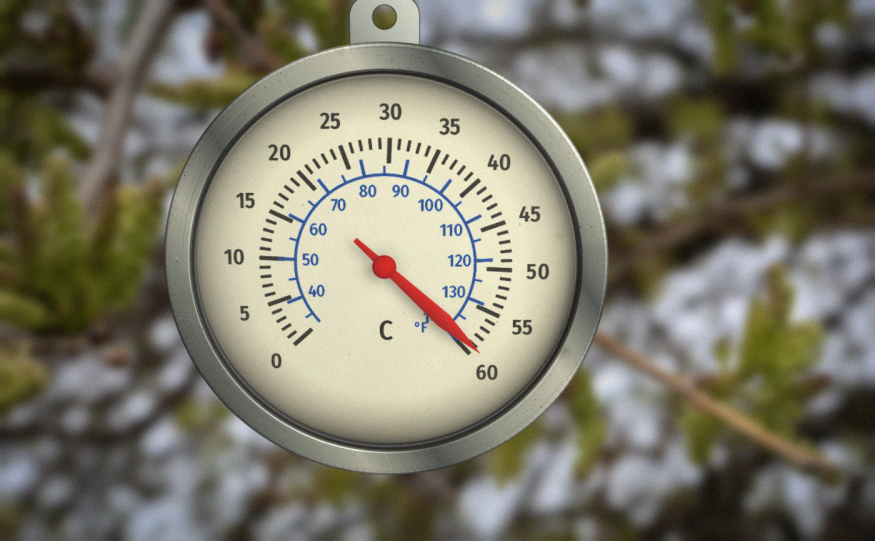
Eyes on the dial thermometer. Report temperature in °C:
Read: 59 °C
